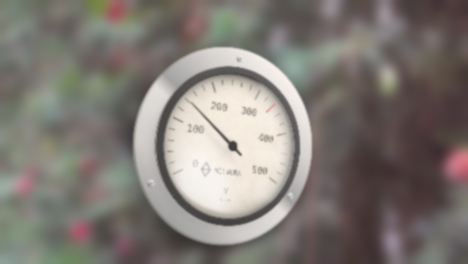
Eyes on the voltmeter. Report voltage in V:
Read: 140 V
